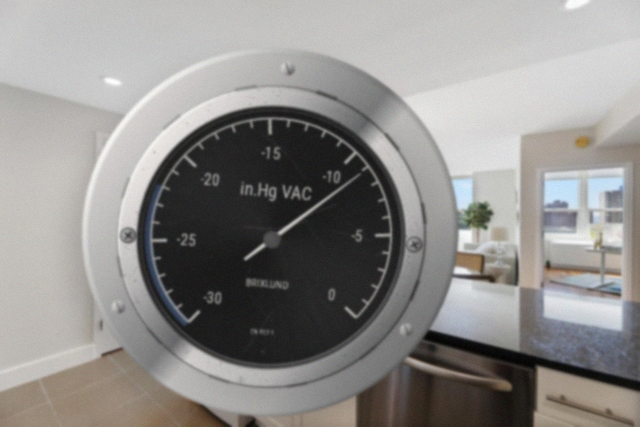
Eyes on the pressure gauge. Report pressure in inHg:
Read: -9 inHg
